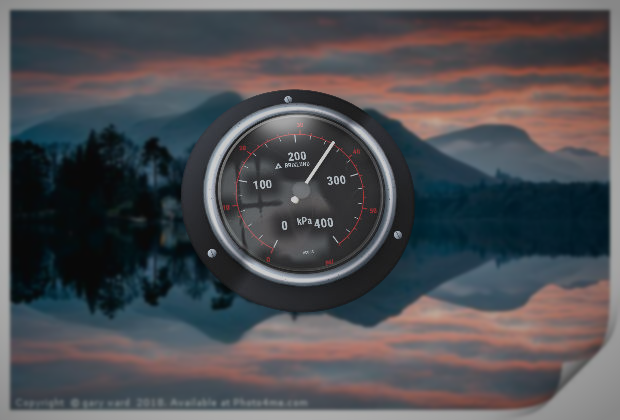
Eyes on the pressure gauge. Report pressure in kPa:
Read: 250 kPa
